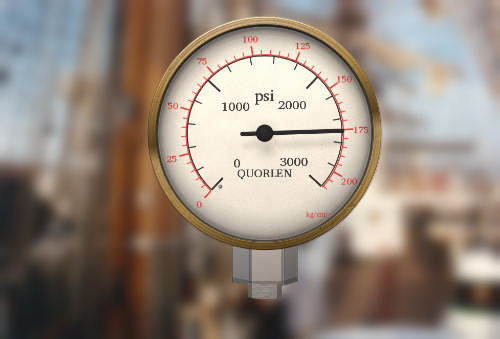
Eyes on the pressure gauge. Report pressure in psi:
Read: 2500 psi
